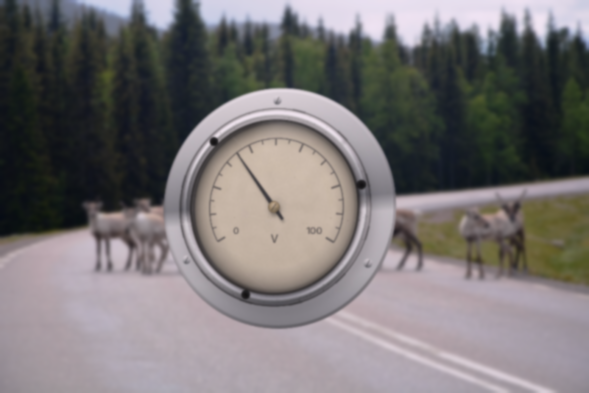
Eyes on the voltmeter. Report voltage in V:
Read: 35 V
